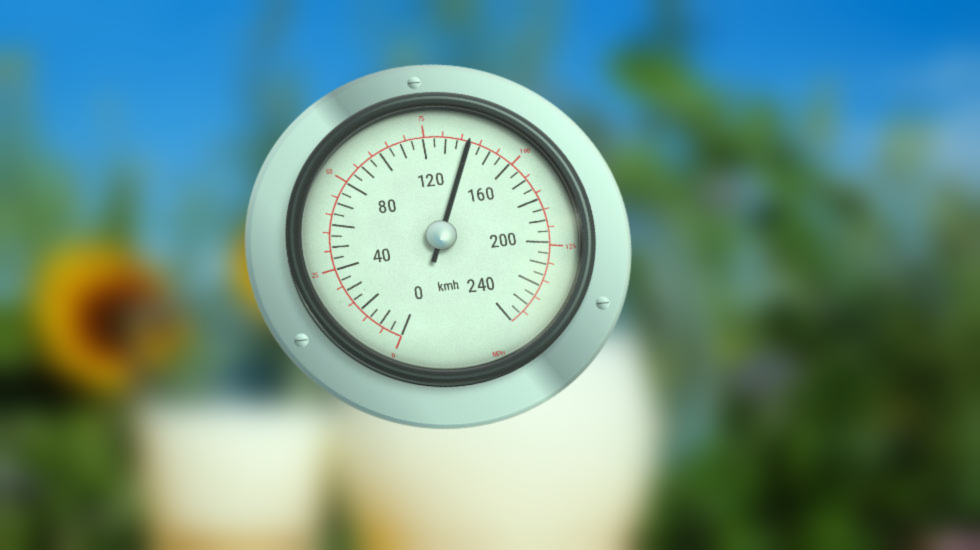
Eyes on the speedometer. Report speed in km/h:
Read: 140 km/h
